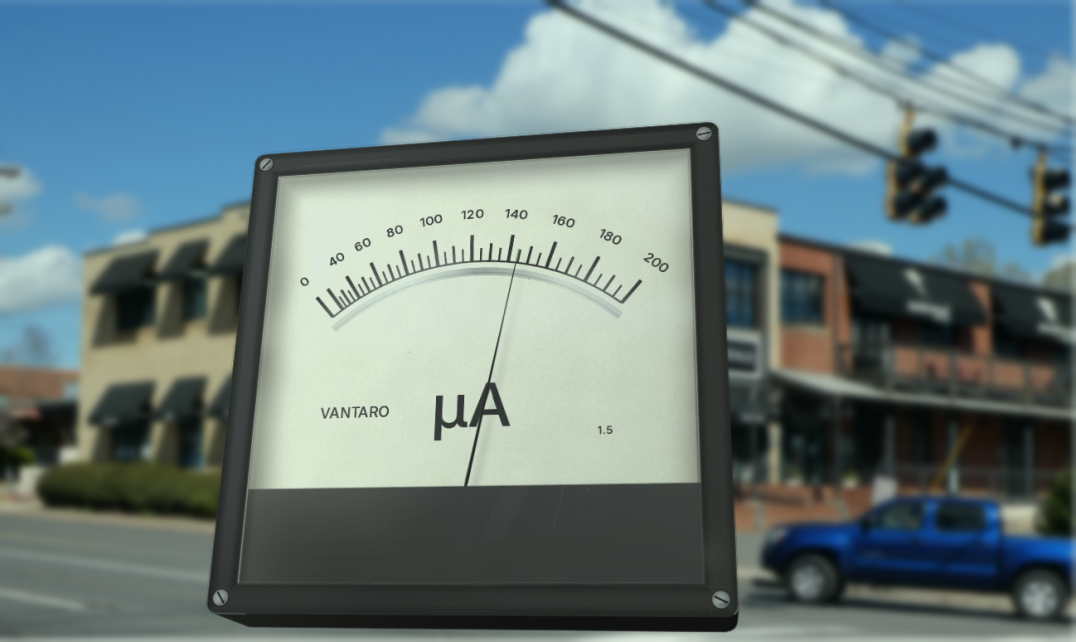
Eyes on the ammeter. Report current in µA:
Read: 145 µA
